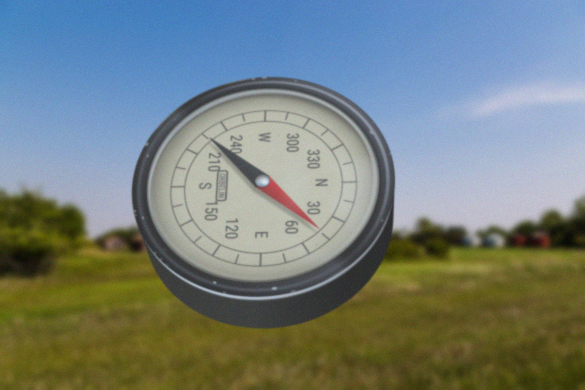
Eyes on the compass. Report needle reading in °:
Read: 45 °
